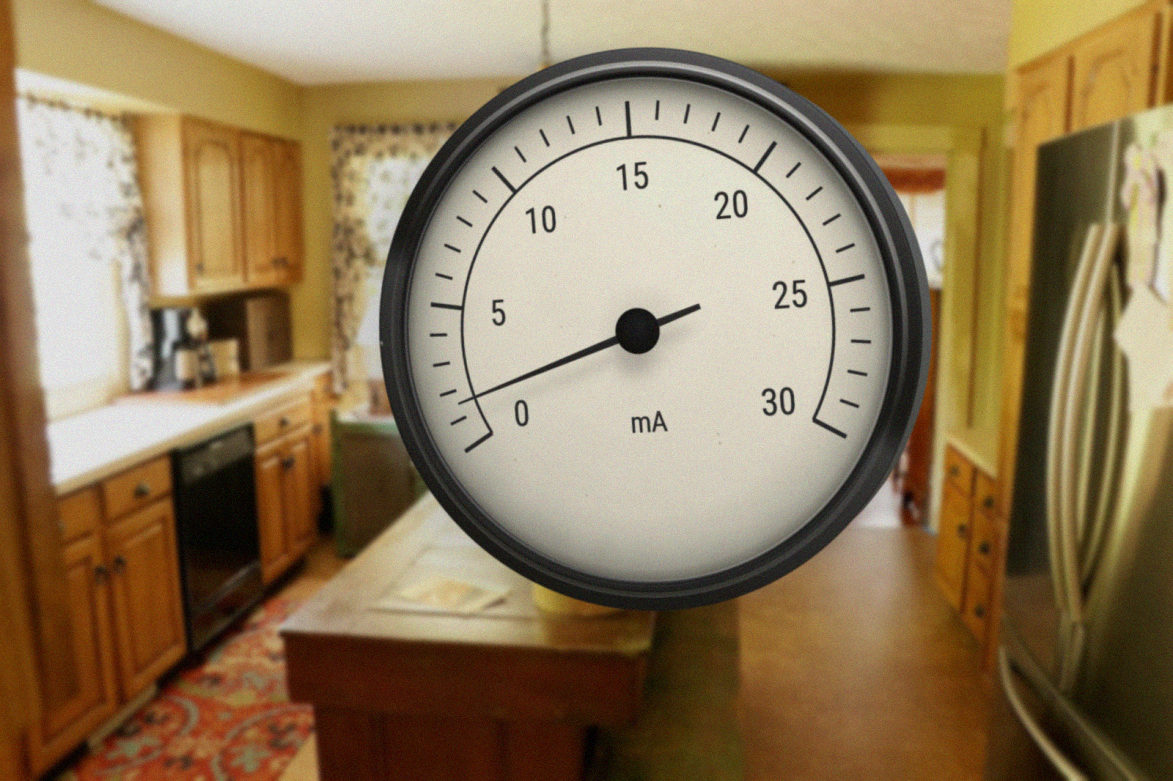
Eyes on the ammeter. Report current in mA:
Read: 1.5 mA
